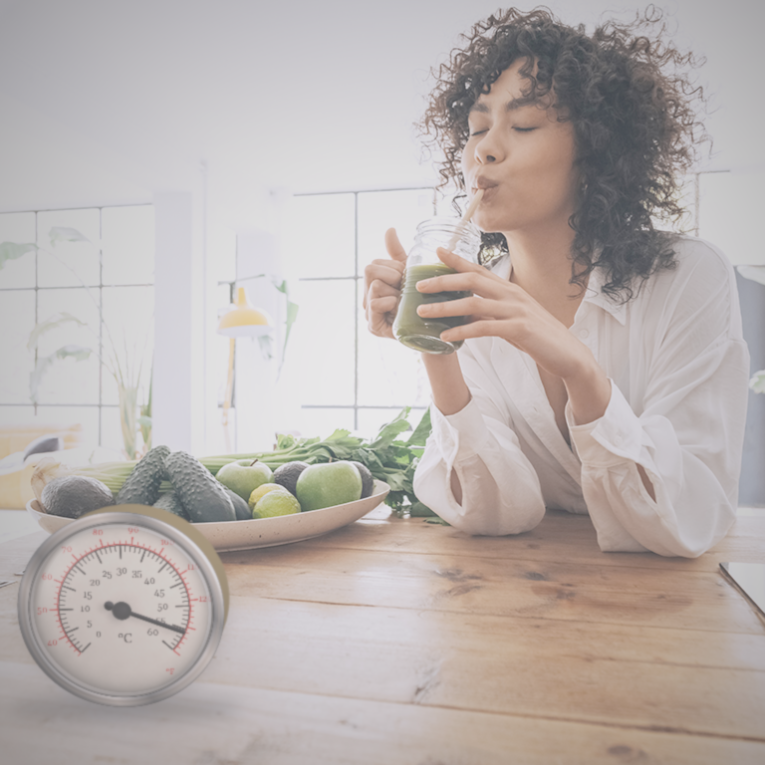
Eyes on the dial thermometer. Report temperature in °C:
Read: 55 °C
